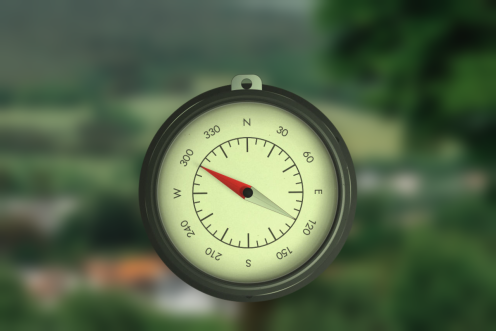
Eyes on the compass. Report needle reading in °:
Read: 300 °
